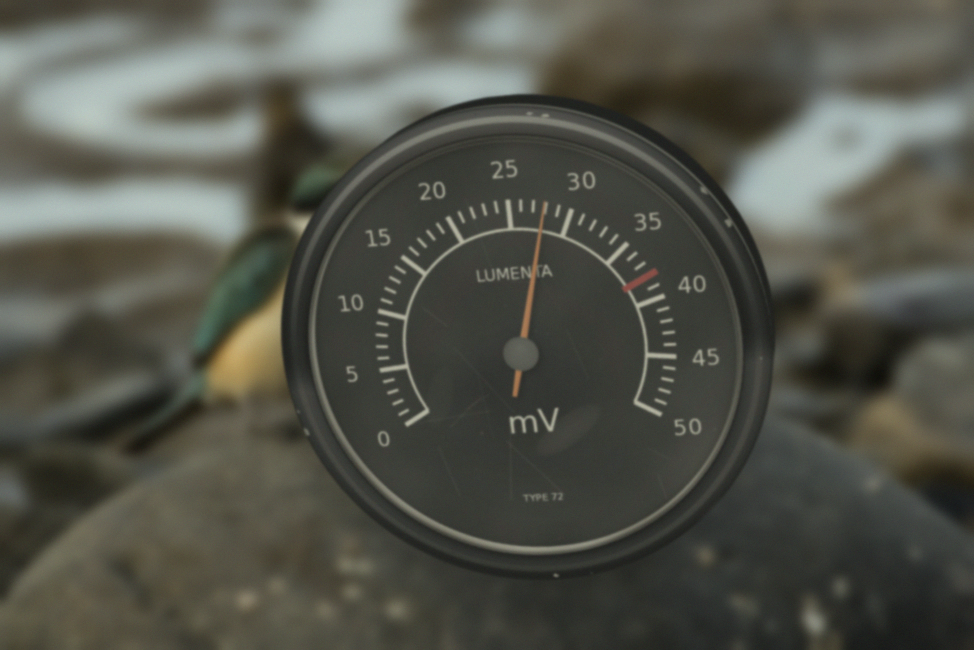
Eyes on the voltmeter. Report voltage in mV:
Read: 28 mV
